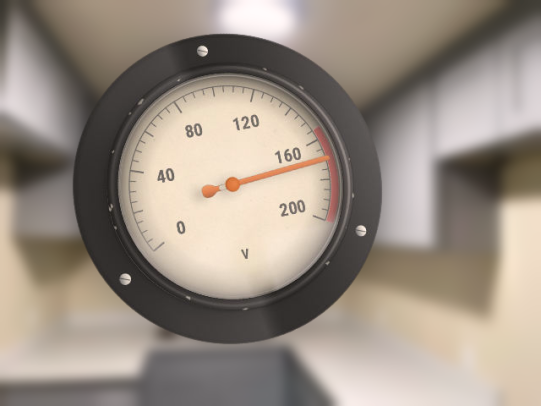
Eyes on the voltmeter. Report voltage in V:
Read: 170 V
